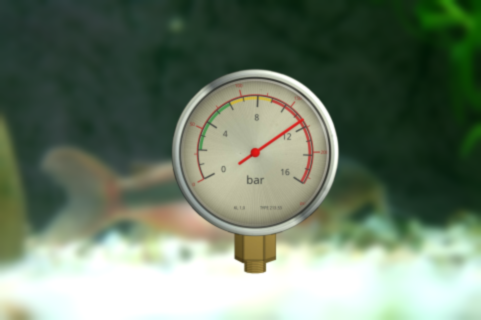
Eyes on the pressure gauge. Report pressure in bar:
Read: 11.5 bar
